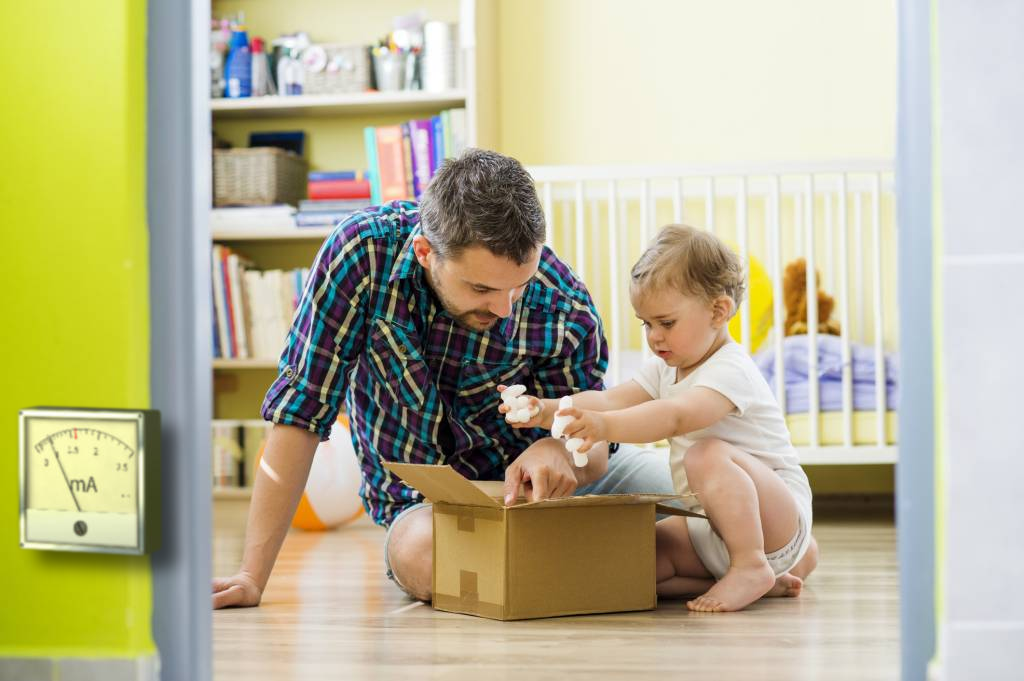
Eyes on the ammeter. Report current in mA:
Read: 1 mA
